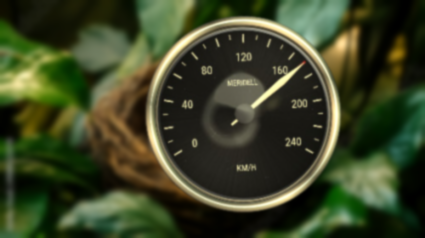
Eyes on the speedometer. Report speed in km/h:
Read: 170 km/h
